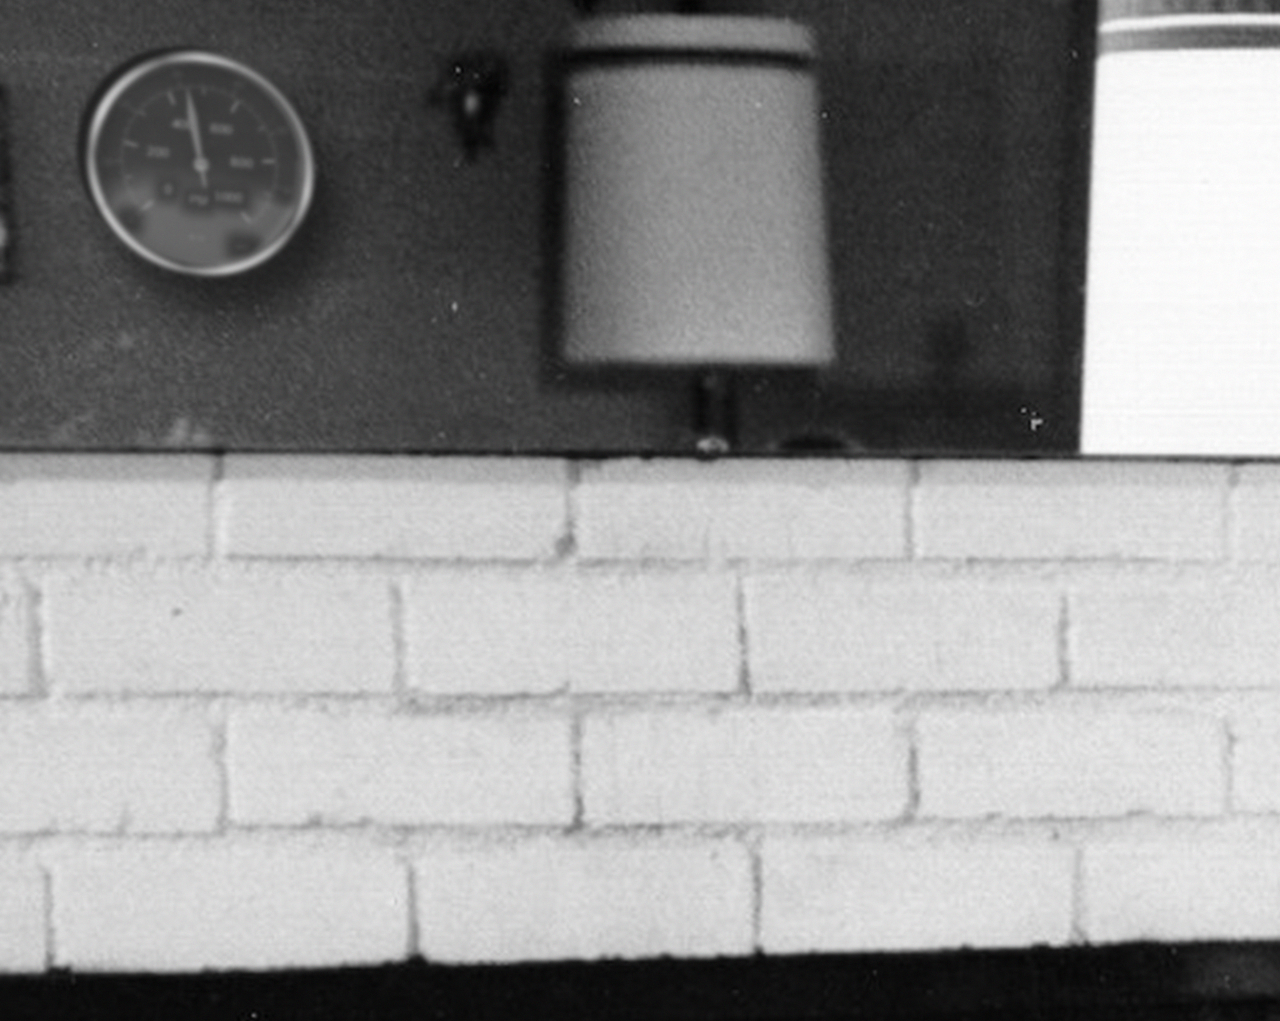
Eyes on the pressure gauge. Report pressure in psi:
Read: 450 psi
